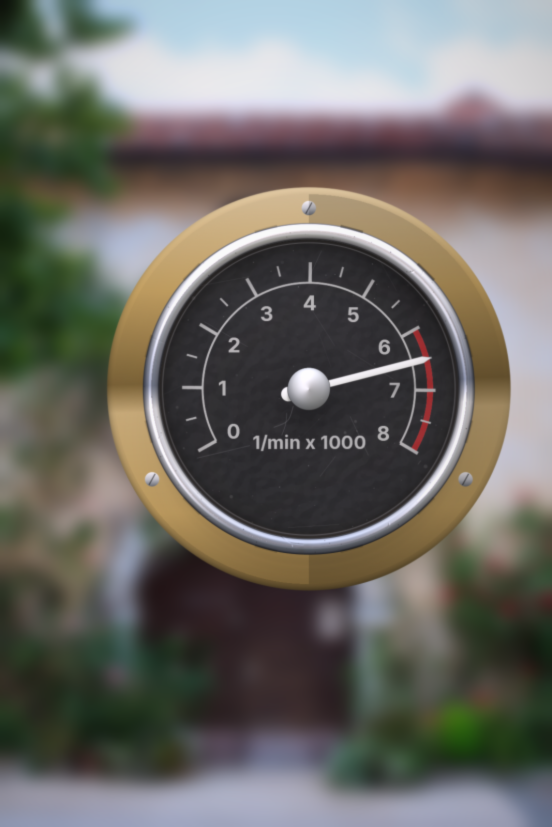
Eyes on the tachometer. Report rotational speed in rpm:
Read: 6500 rpm
